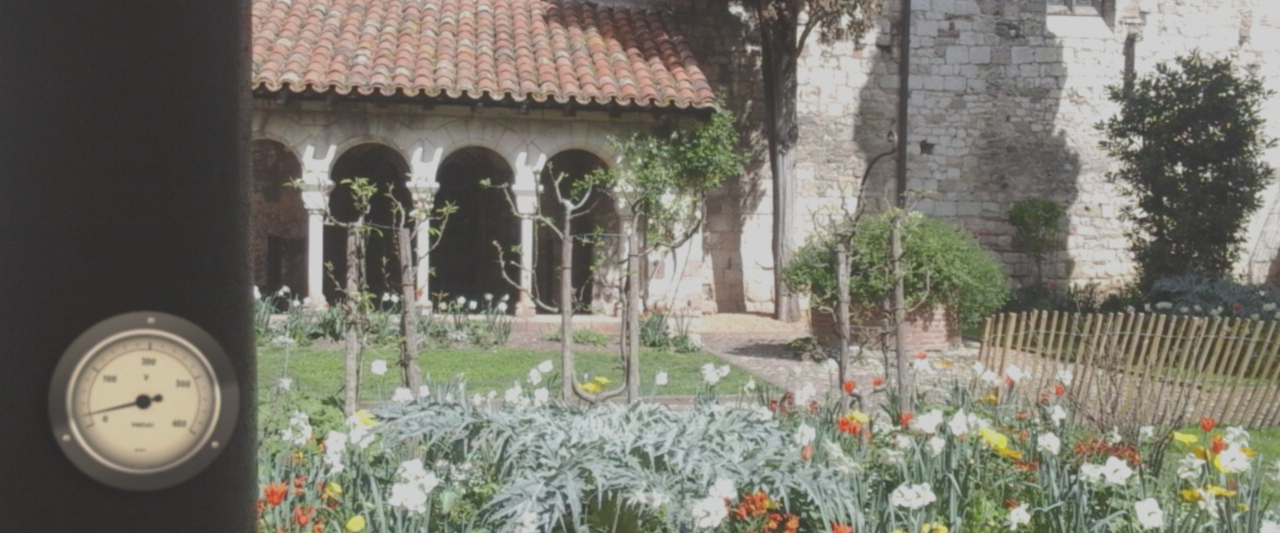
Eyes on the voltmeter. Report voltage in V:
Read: 20 V
